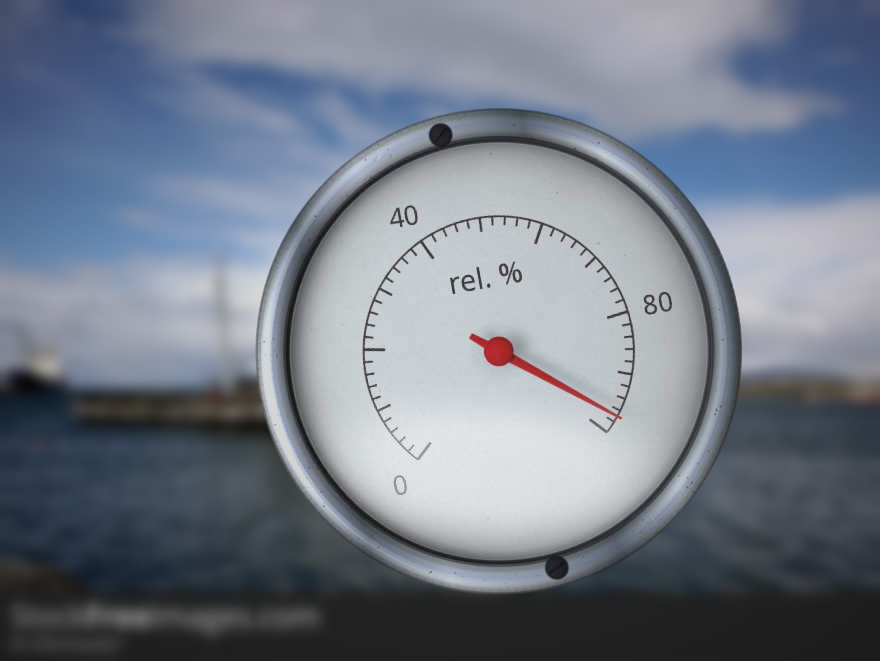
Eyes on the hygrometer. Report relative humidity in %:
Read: 97 %
